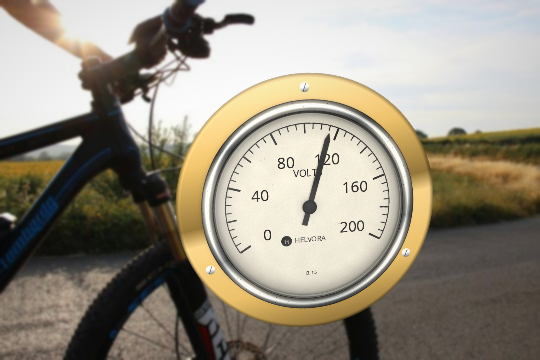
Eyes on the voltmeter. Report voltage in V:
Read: 115 V
